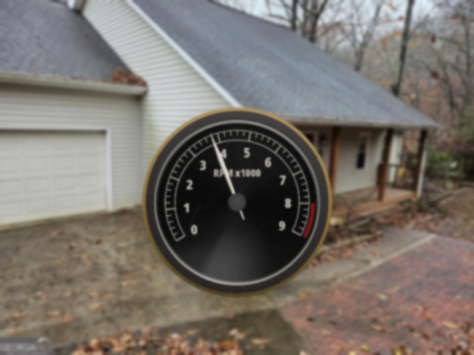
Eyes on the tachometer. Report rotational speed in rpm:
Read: 3800 rpm
